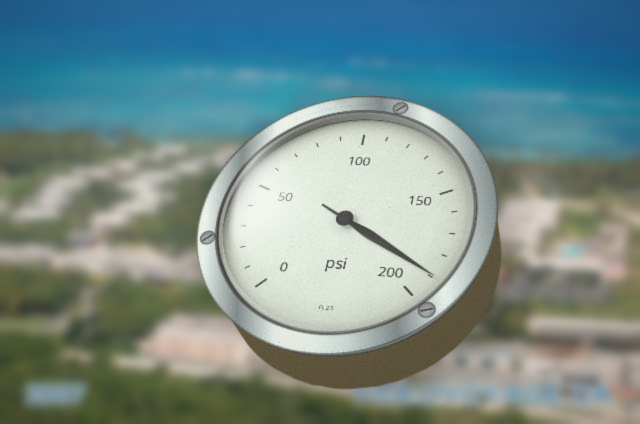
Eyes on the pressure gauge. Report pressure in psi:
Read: 190 psi
